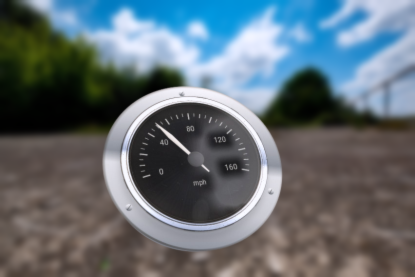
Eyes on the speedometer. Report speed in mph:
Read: 50 mph
